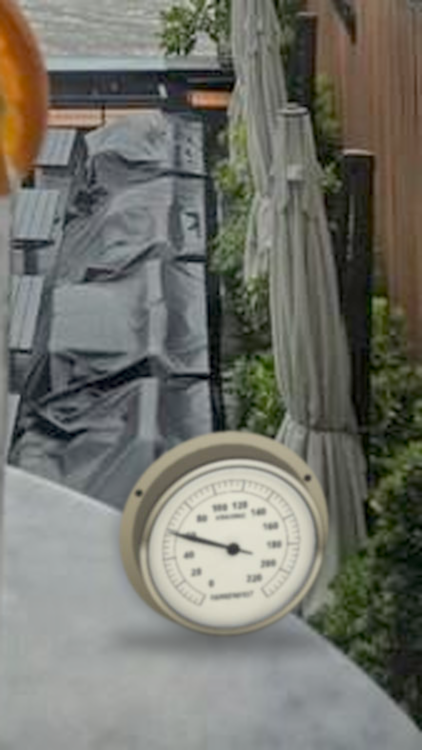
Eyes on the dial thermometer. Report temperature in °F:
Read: 60 °F
